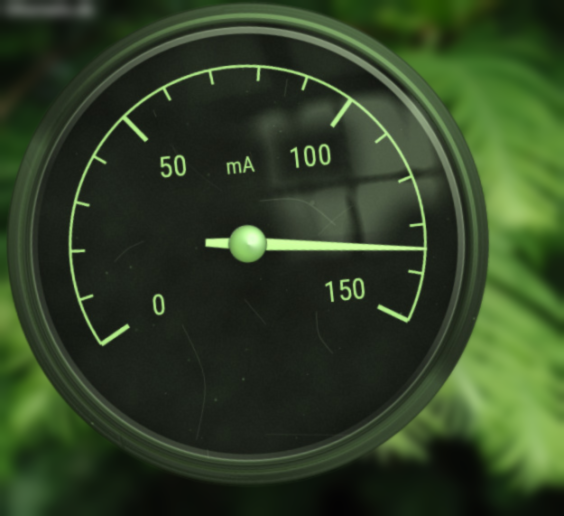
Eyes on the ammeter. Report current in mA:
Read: 135 mA
